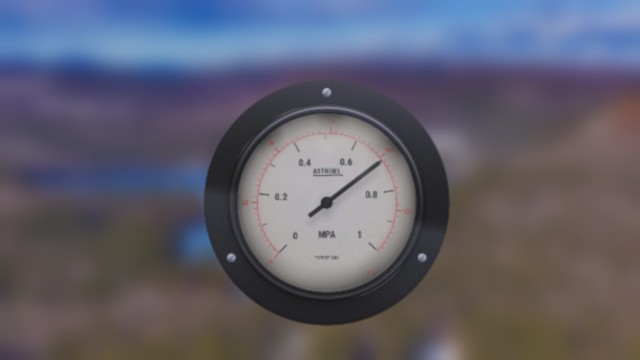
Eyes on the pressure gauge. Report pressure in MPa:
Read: 0.7 MPa
